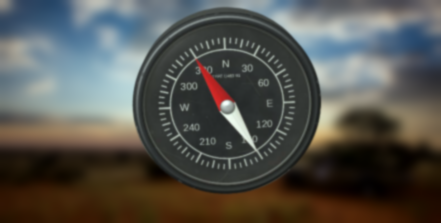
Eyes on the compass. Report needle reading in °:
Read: 330 °
